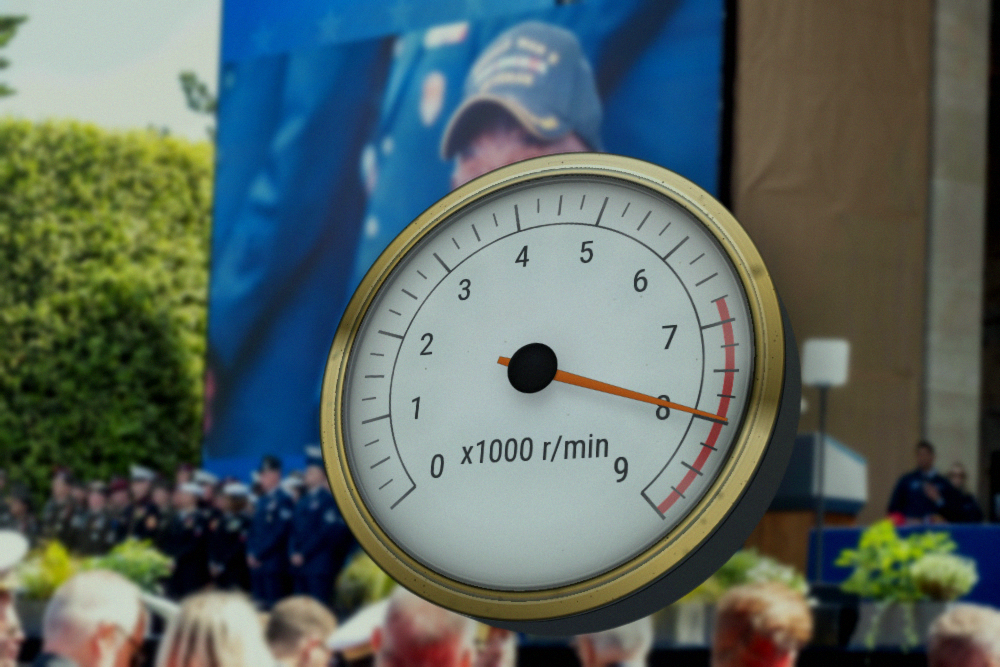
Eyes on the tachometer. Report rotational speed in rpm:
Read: 8000 rpm
